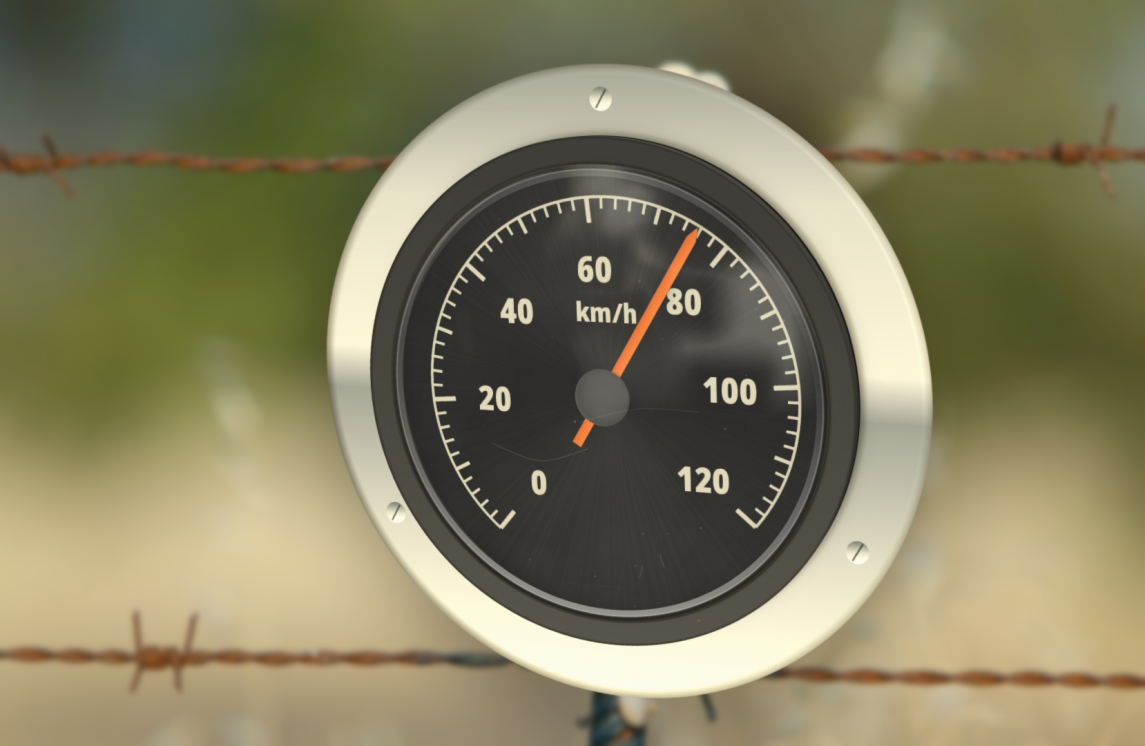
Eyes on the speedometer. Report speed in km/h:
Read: 76 km/h
